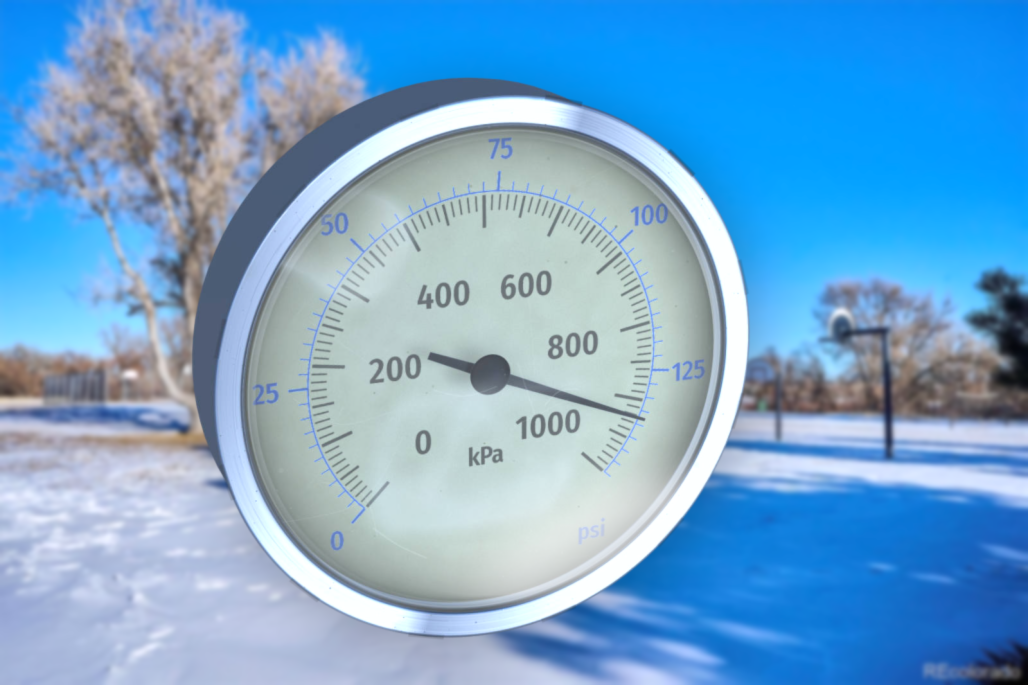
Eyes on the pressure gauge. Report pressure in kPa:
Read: 920 kPa
